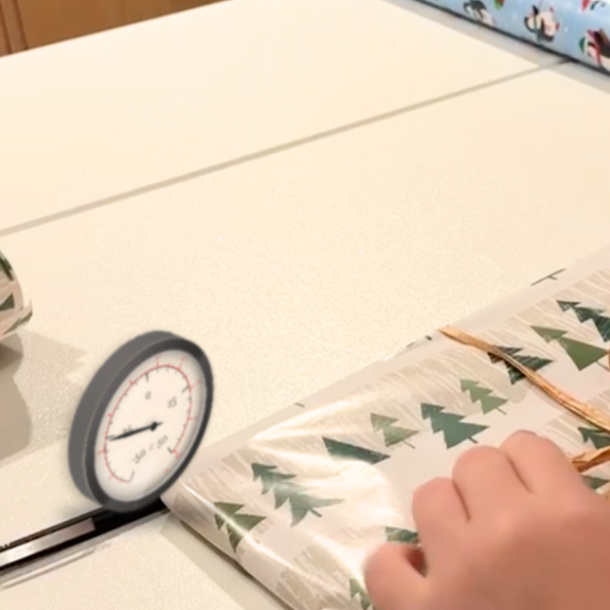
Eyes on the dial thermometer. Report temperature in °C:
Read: -25 °C
